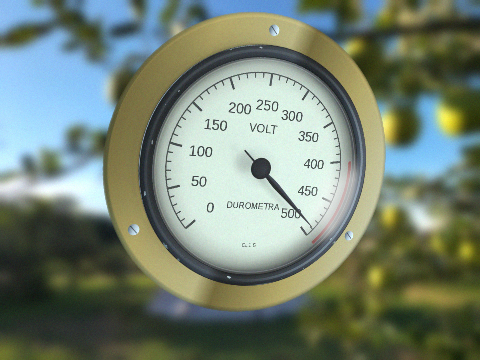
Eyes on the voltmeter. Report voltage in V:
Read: 490 V
